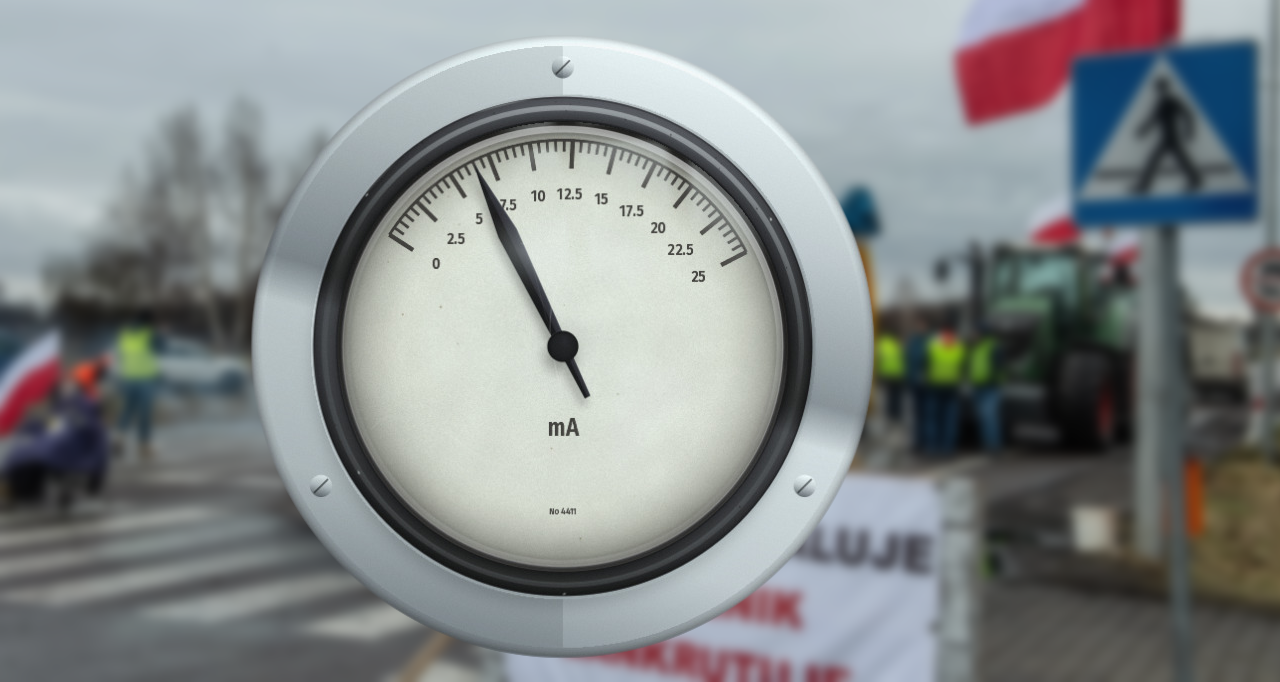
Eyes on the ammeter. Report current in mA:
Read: 6.5 mA
